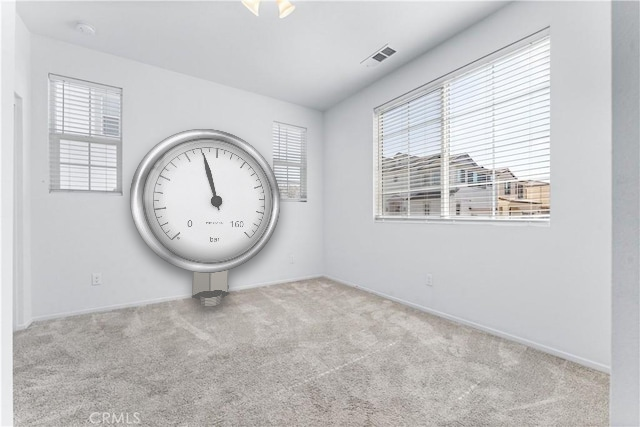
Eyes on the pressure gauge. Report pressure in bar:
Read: 70 bar
